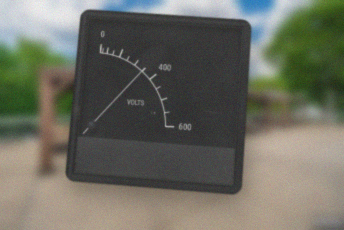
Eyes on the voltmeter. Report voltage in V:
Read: 350 V
